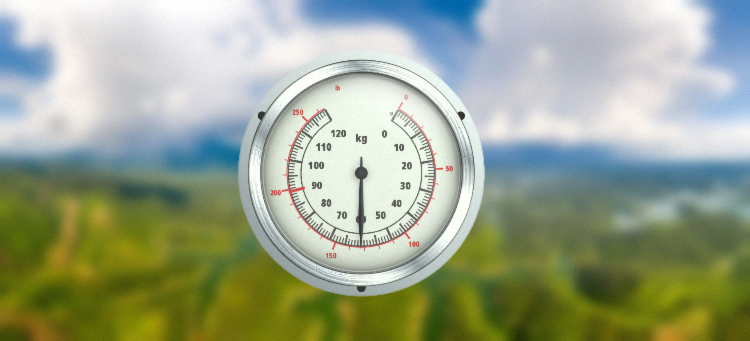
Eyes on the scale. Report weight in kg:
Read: 60 kg
